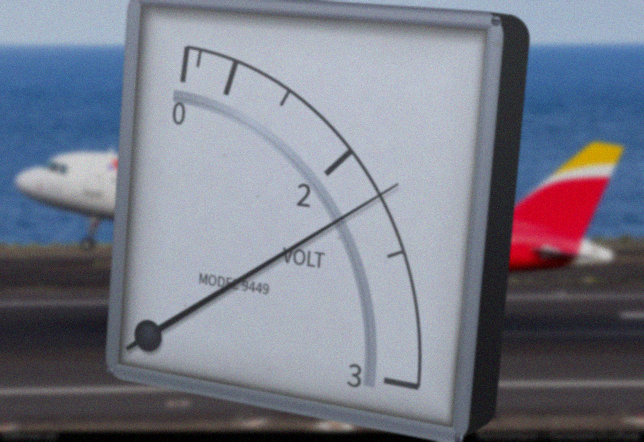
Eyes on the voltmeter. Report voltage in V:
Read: 2.25 V
